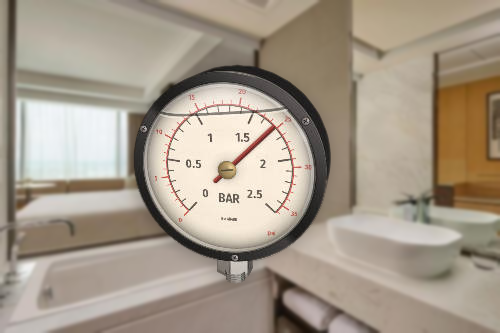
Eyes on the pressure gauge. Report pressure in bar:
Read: 1.7 bar
